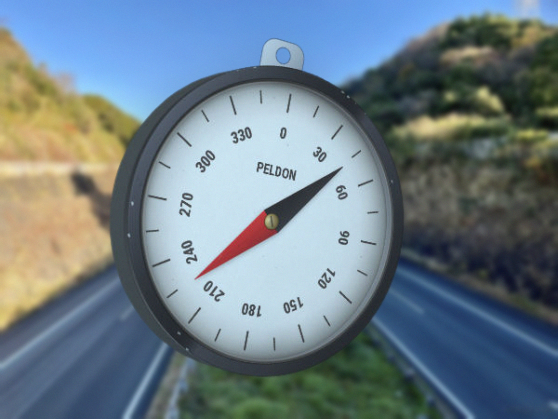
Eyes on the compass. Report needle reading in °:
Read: 225 °
